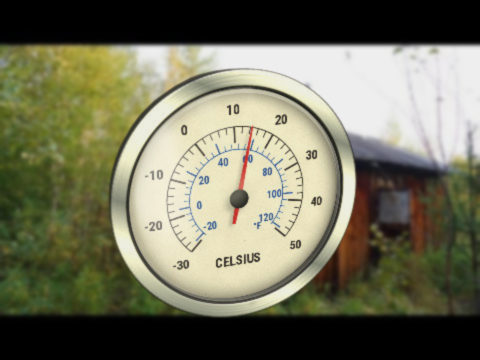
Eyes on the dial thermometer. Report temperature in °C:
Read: 14 °C
